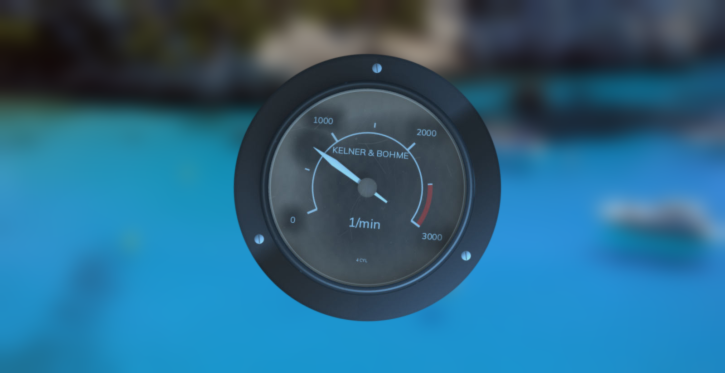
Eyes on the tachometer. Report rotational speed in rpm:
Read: 750 rpm
